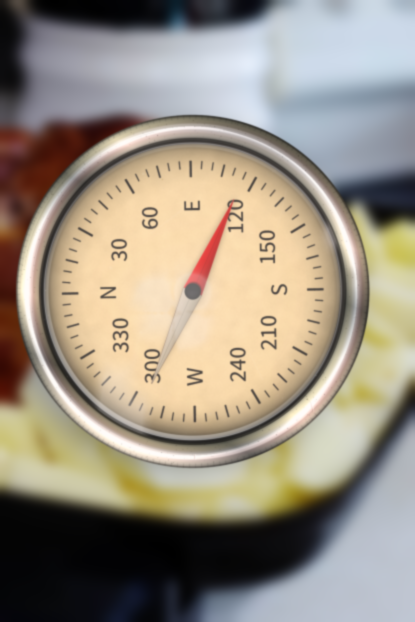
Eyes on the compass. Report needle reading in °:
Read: 115 °
